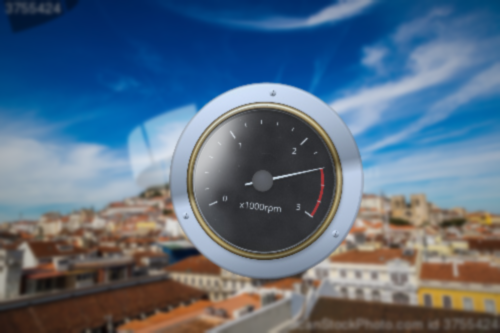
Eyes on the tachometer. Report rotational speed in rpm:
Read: 2400 rpm
